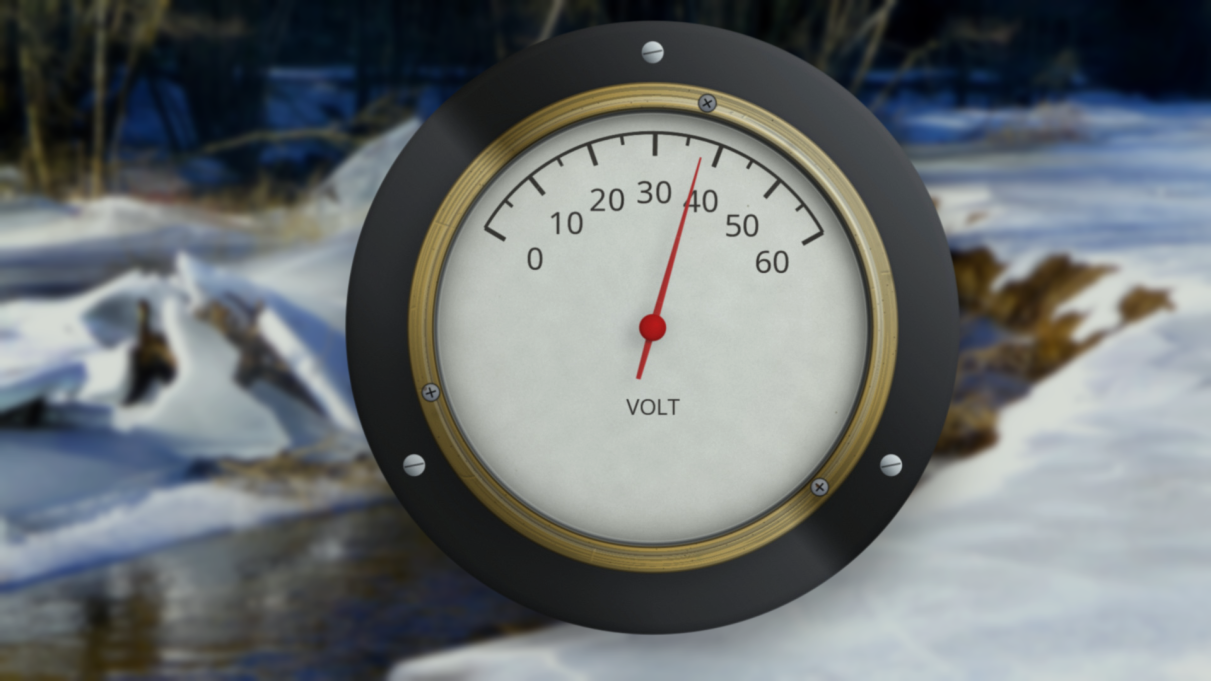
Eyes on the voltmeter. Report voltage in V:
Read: 37.5 V
